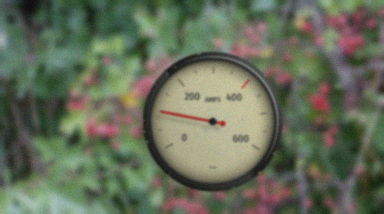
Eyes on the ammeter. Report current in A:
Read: 100 A
